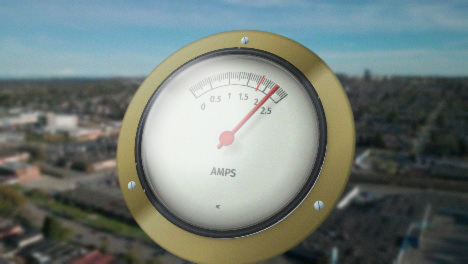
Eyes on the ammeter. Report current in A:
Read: 2.25 A
